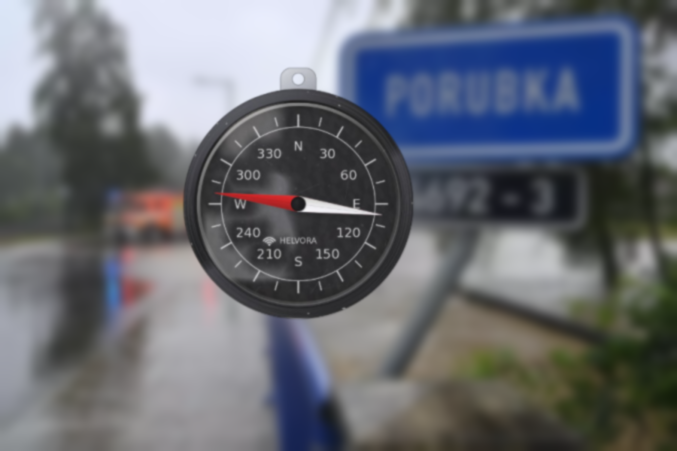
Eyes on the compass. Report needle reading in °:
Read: 277.5 °
